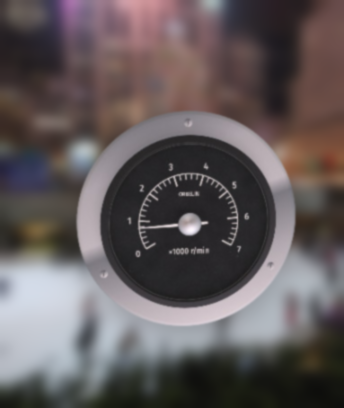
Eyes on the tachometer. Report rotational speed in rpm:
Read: 800 rpm
